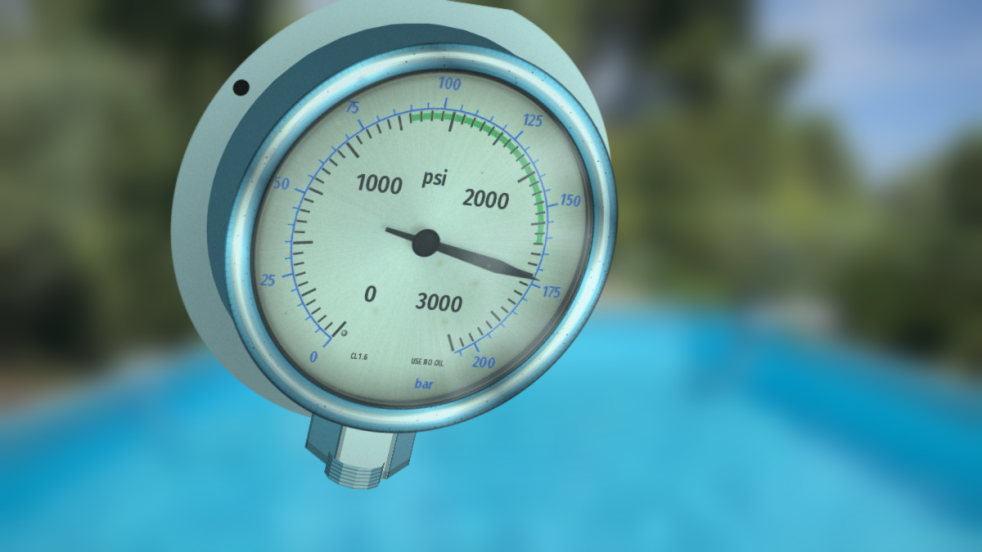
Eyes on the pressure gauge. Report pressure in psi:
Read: 2500 psi
